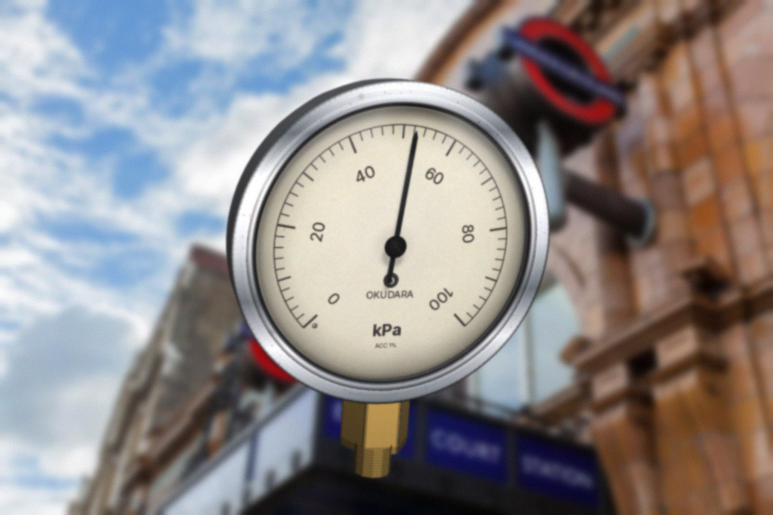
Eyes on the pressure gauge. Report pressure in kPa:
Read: 52 kPa
